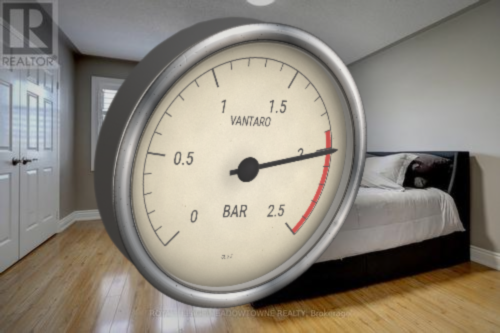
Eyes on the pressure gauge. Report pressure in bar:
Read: 2 bar
